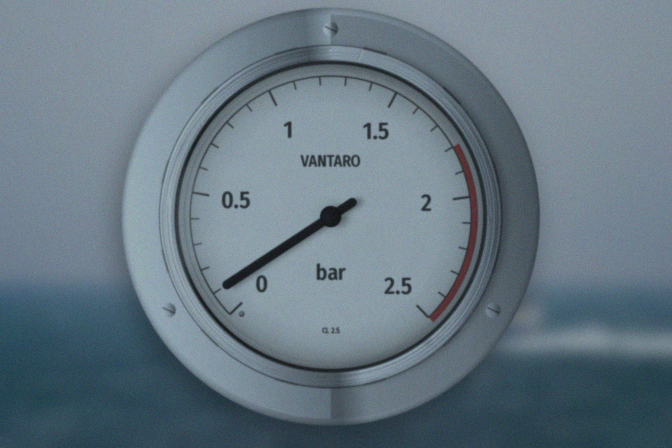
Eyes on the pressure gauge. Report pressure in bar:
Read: 0.1 bar
